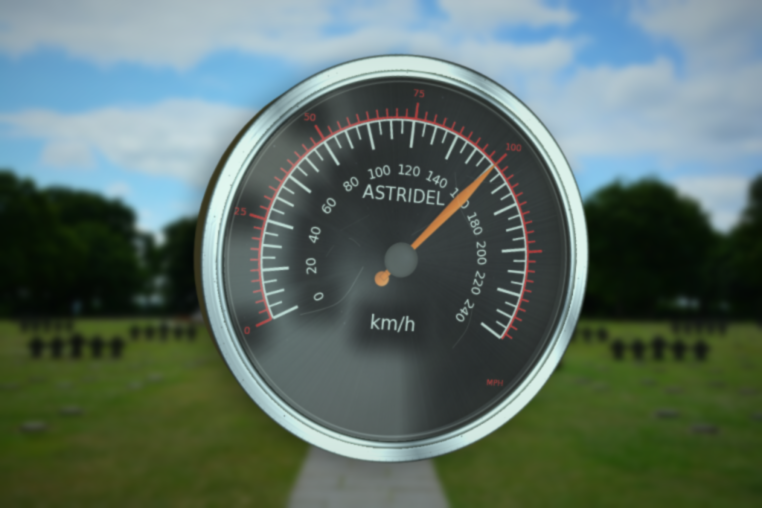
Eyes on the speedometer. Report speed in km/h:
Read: 160 km/h
